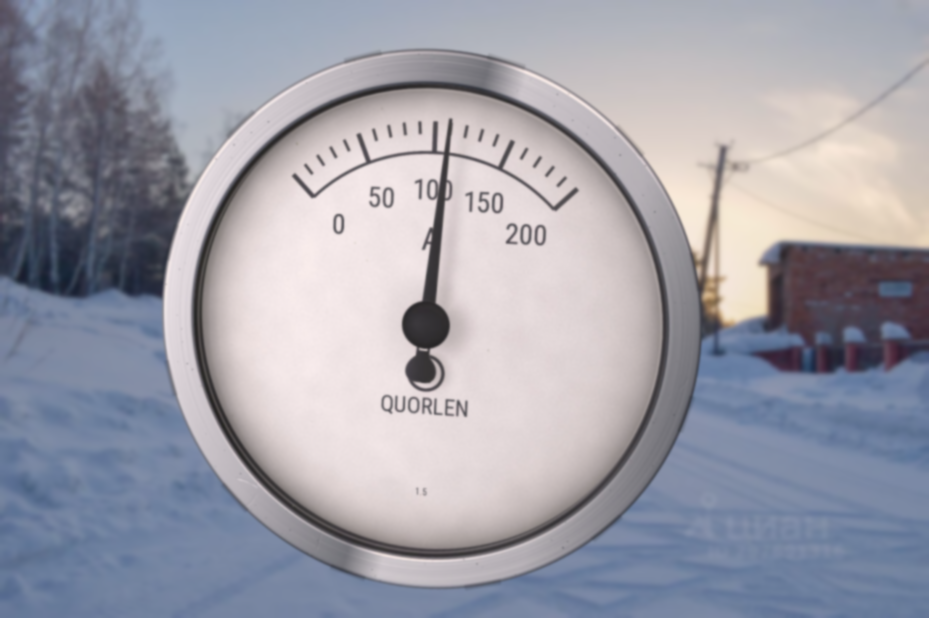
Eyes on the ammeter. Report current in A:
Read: 110 A
